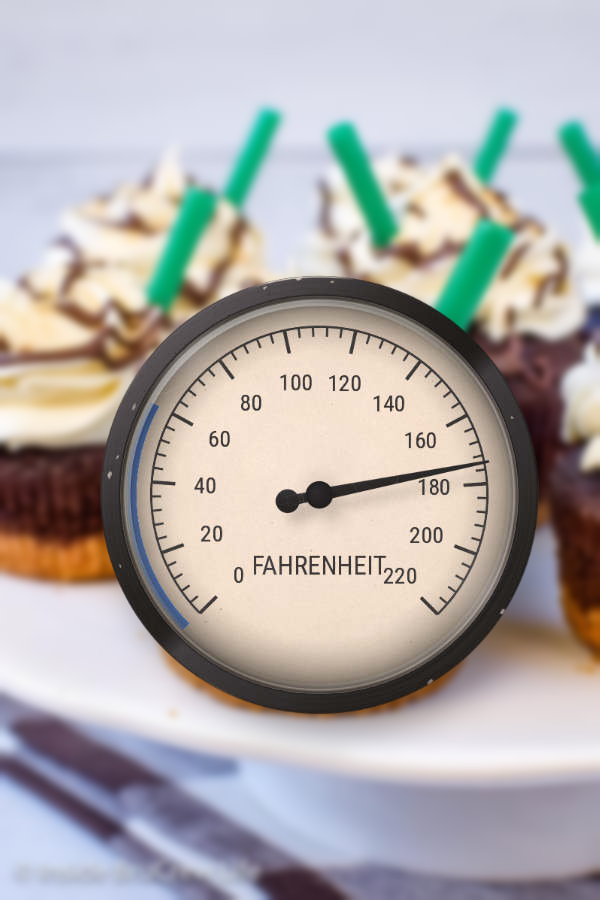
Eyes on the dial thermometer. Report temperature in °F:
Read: 174 °F
